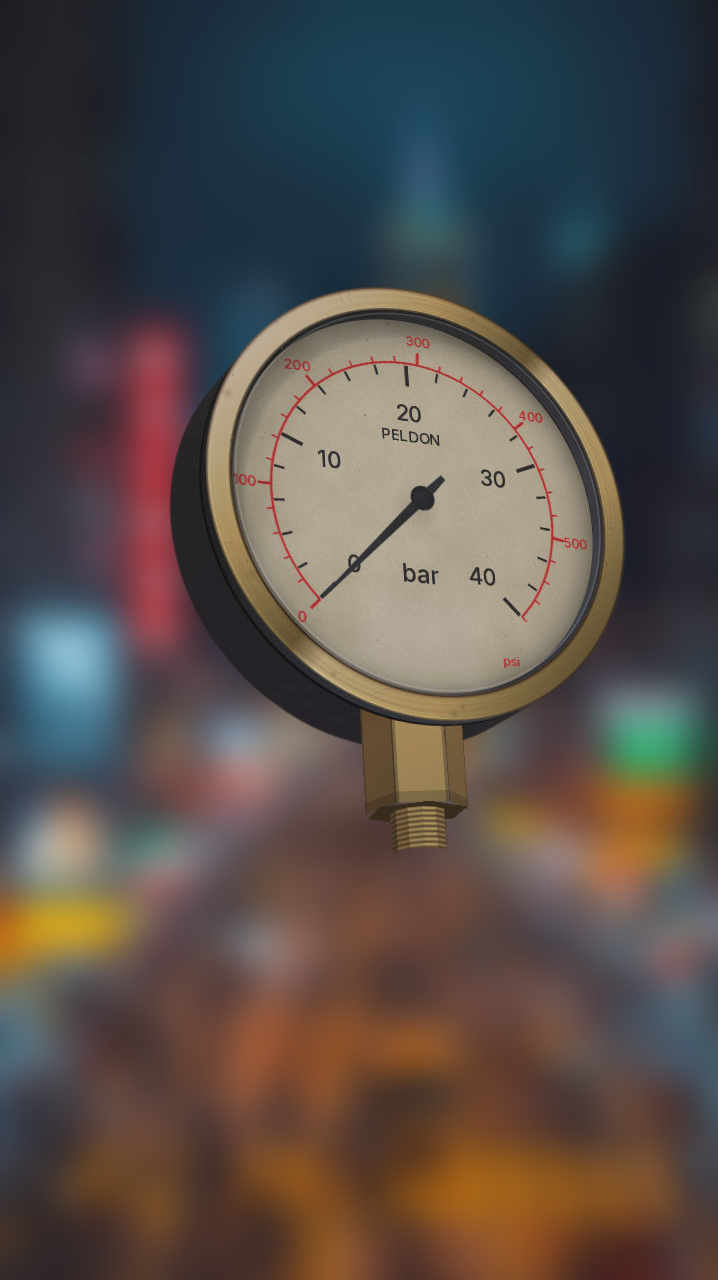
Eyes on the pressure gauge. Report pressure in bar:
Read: 0 bar
